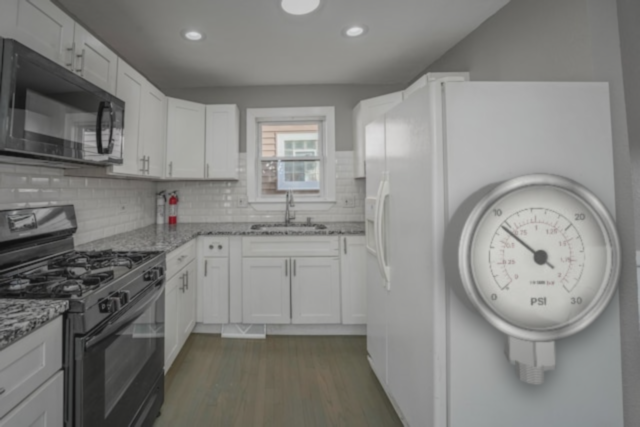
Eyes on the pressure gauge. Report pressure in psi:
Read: 9 psi
